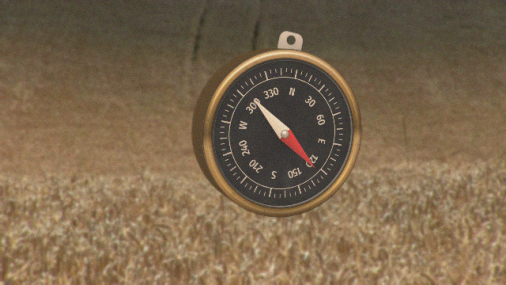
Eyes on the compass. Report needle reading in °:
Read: 125 °
